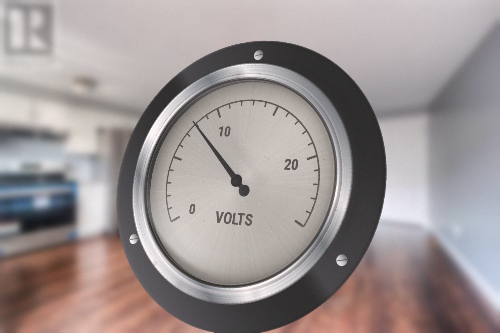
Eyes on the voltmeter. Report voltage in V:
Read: 8 V
